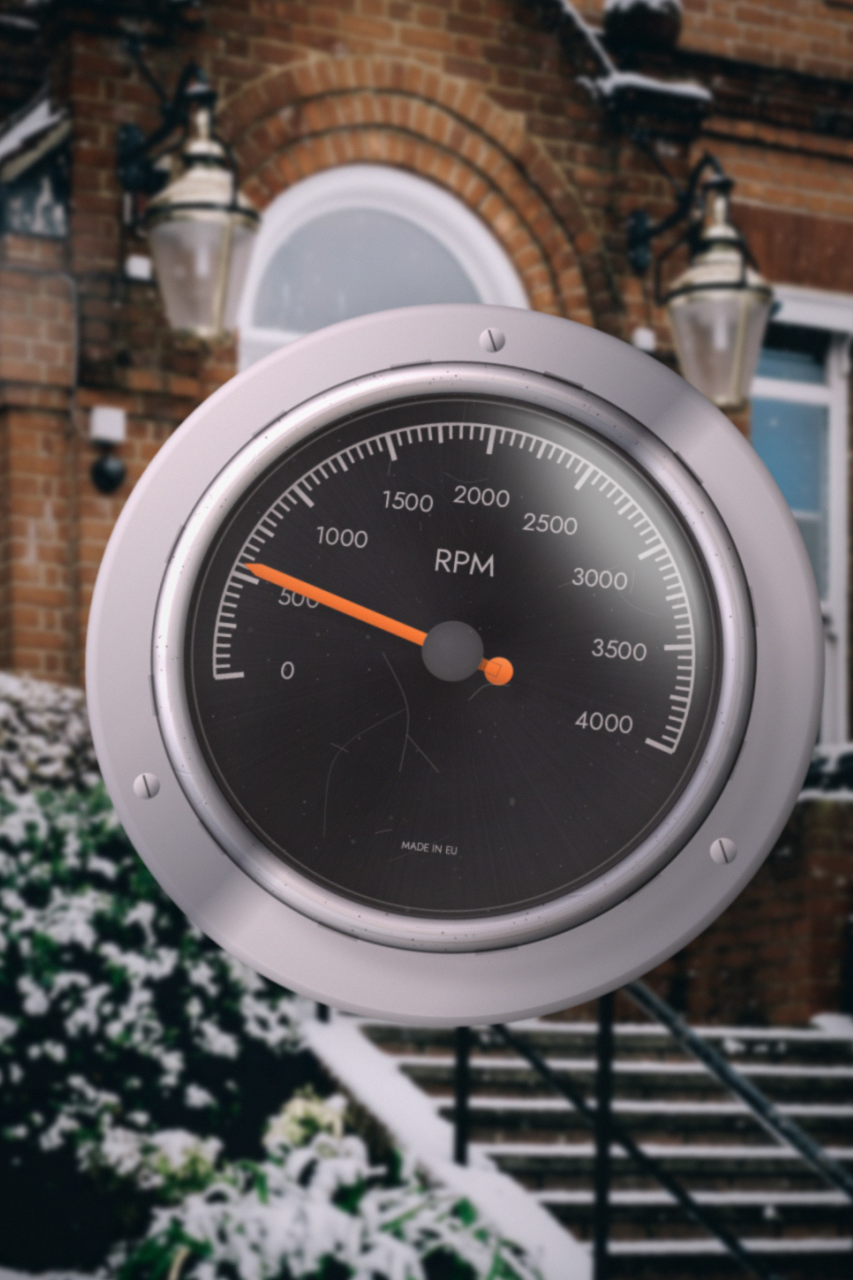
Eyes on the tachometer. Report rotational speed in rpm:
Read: 550 rpm
